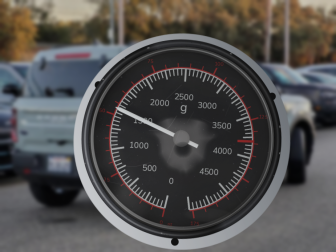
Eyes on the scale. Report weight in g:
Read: 1500 g
